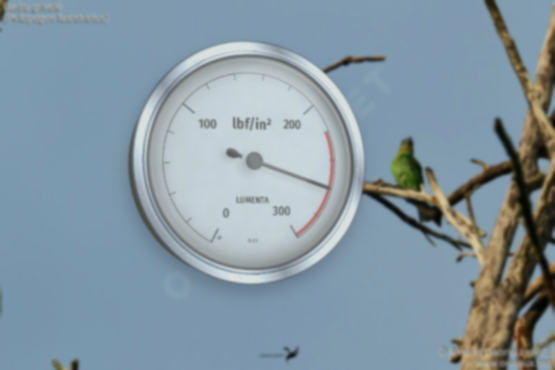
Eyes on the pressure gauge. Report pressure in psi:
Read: 260 psi
